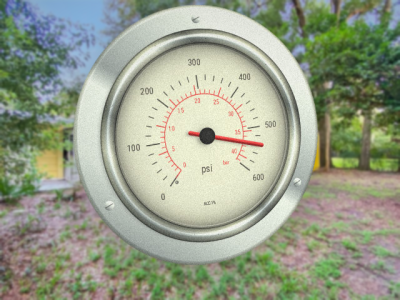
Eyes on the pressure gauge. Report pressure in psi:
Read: 540 psi
